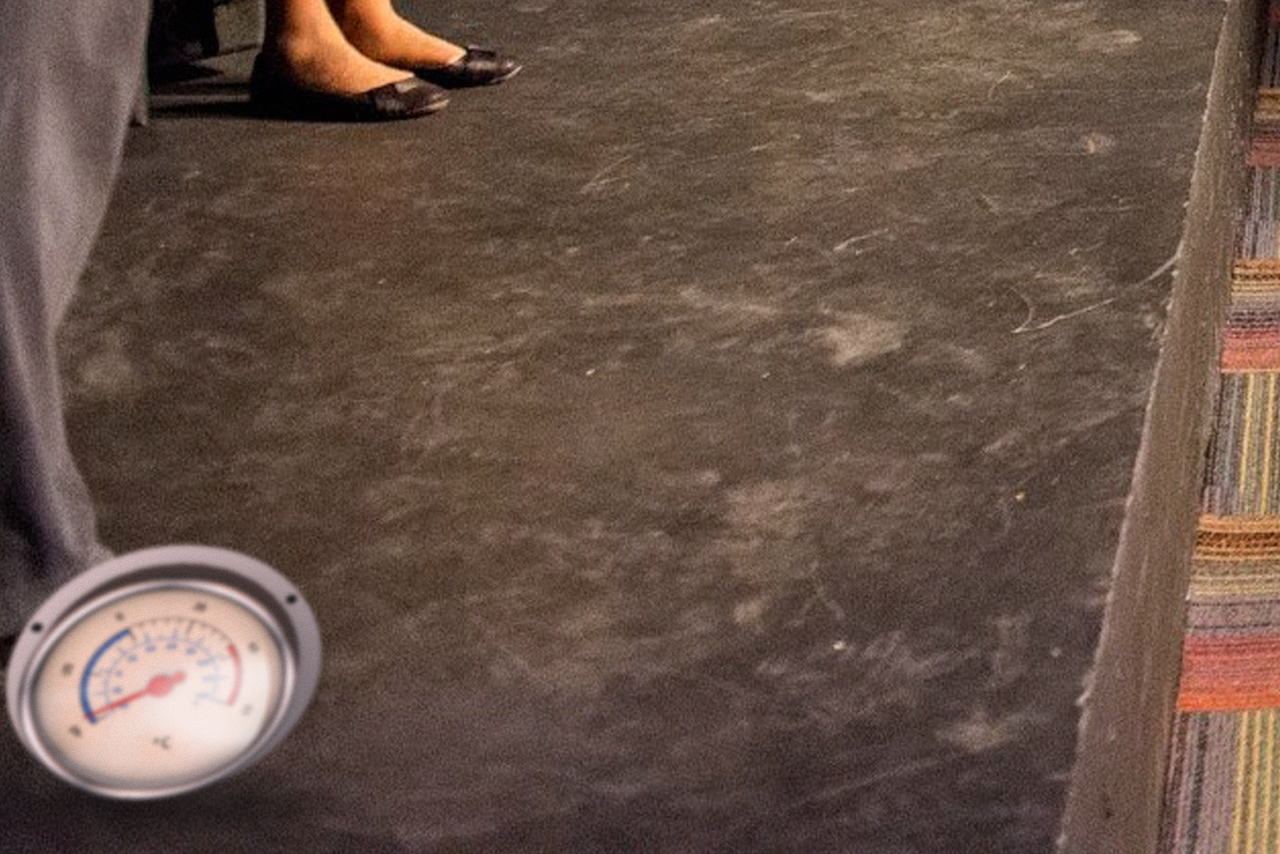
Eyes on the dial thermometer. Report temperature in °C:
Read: -36 °C
